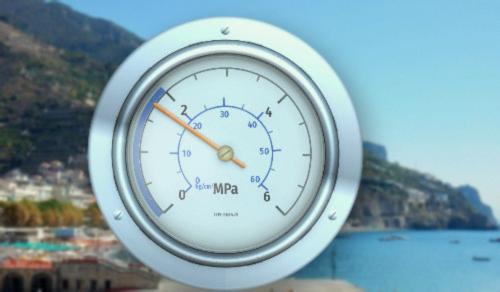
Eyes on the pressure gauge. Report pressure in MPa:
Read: 1.75 MPa
